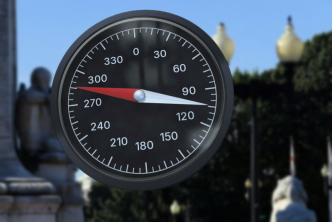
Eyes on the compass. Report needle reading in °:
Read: 285 °
